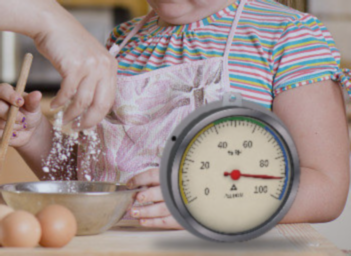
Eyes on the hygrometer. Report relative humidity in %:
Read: 90 %
